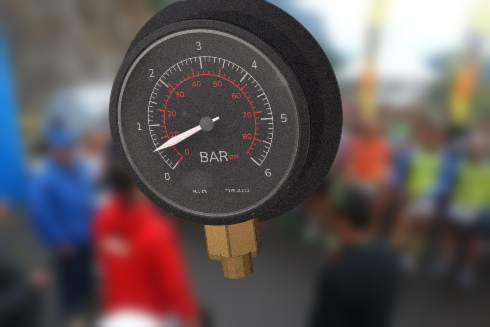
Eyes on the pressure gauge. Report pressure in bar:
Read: 0.5 bar
